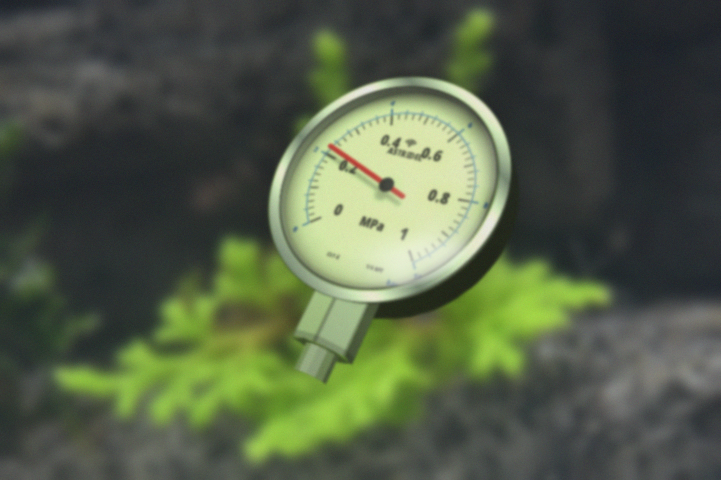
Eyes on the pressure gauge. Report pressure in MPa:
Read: 0.22 MPa
